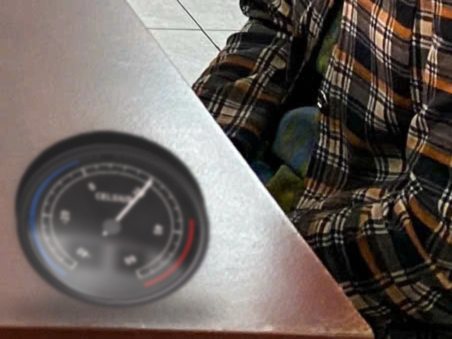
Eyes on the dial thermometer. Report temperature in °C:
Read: 20 °C
